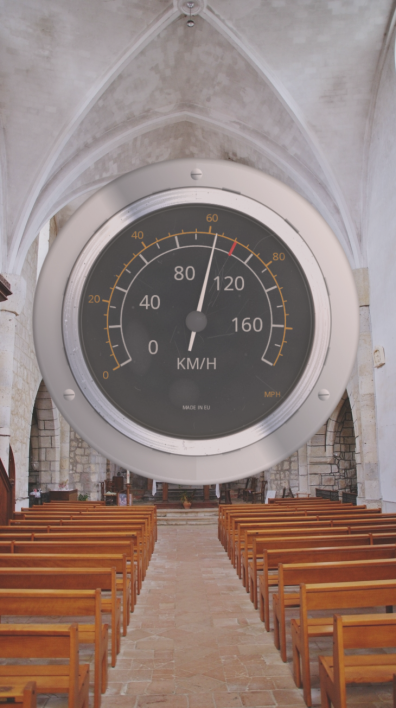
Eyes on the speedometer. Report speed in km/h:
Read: 100 km/h
